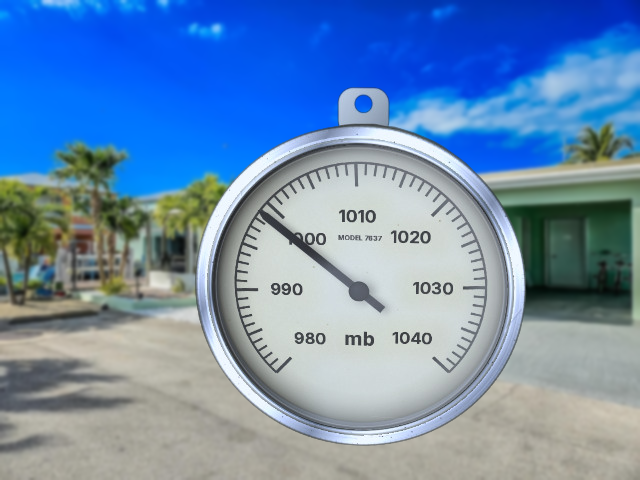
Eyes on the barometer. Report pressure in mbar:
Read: 999 mbar
